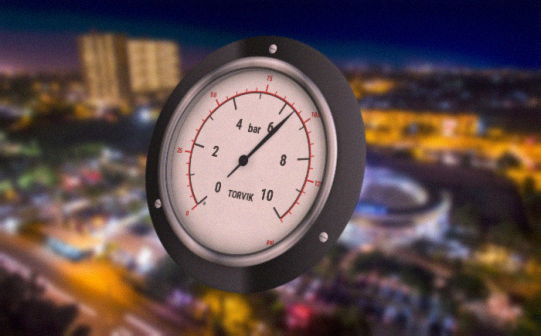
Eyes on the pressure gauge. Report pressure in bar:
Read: 6.5 bar
